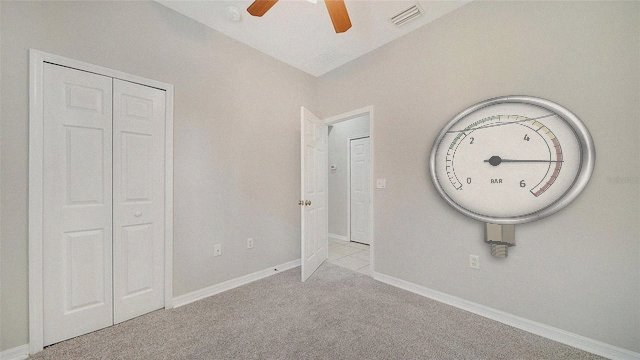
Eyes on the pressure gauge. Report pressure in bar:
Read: 5 bar
